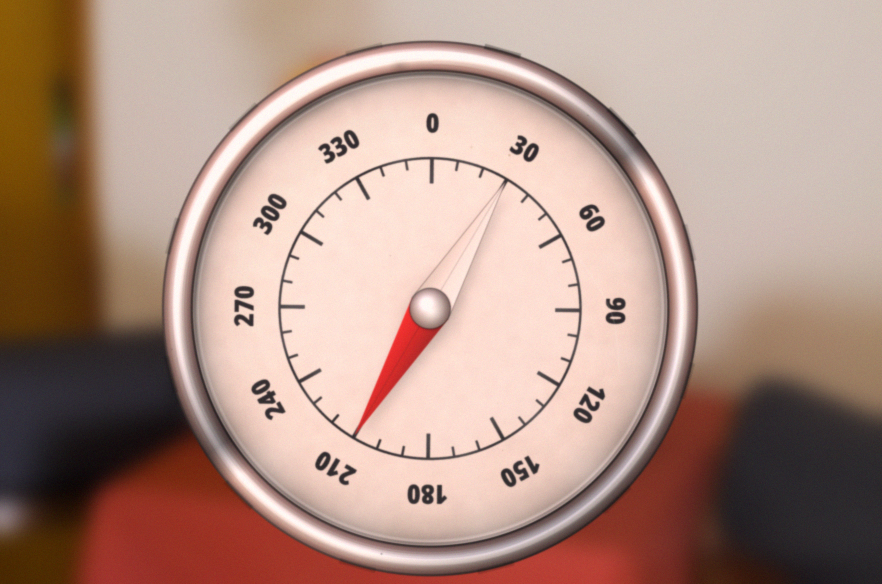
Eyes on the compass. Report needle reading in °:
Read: 210 °
